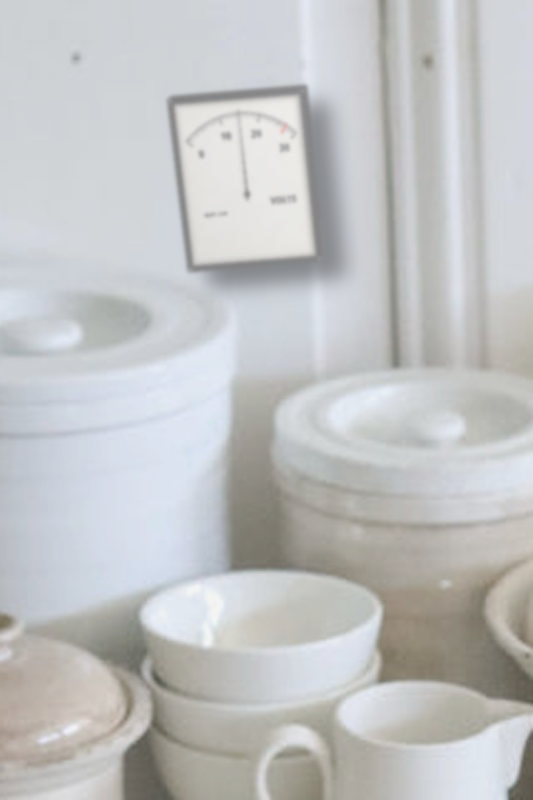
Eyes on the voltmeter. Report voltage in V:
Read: 15 V
